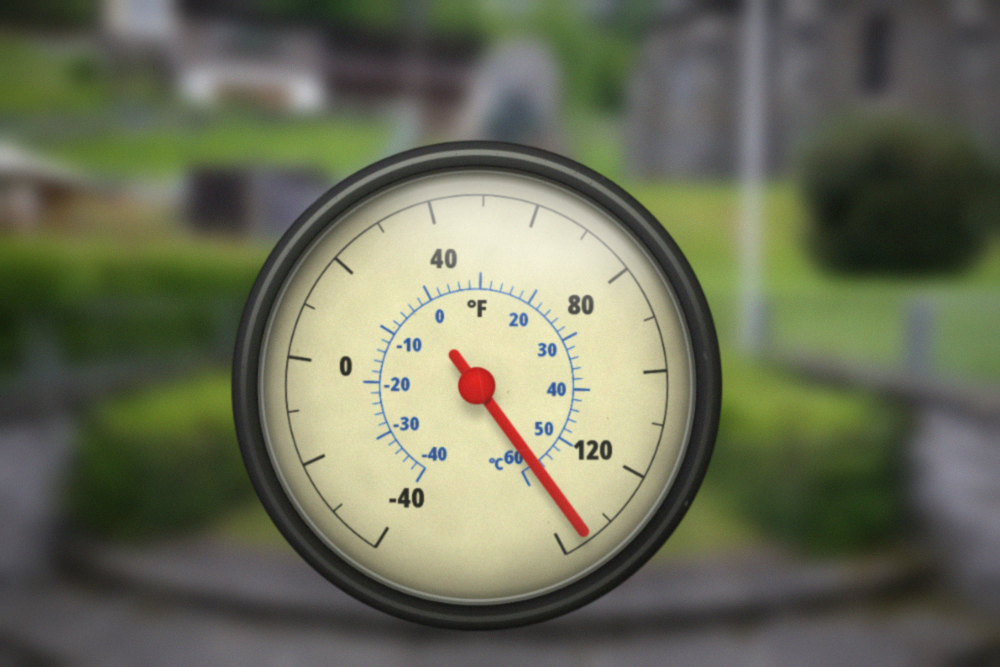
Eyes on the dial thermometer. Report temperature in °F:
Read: 135 °F
